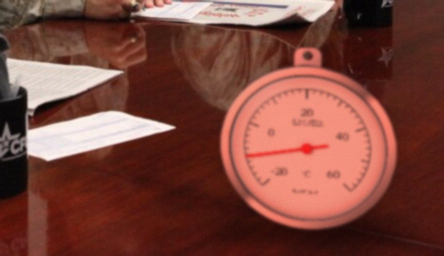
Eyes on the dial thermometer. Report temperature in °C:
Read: -10 °C
